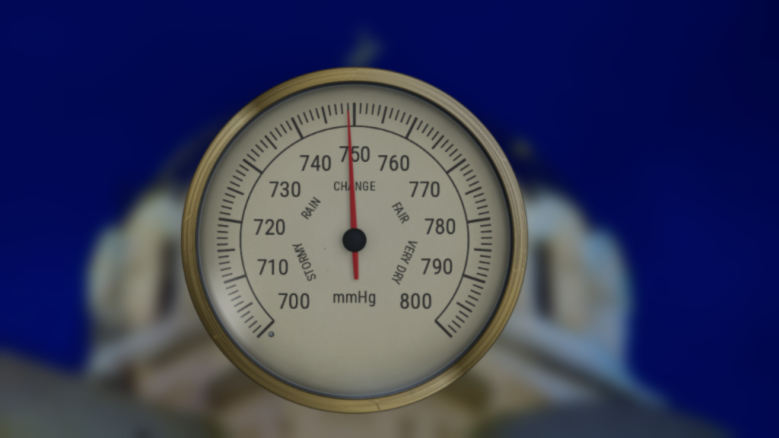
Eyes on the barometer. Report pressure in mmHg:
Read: 749 mmHg
